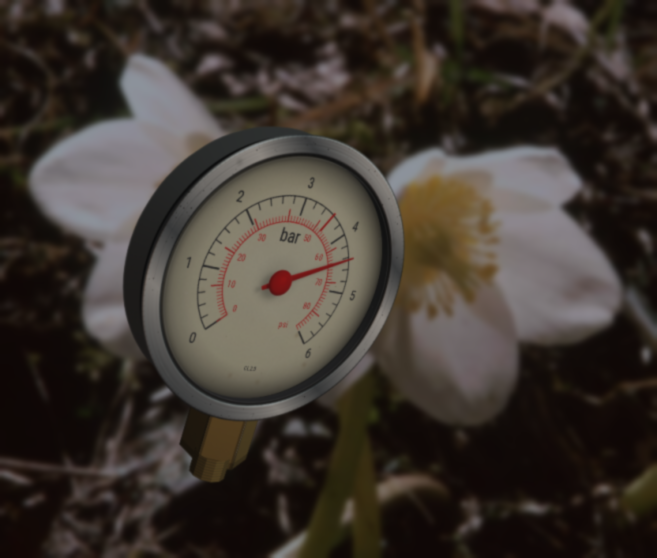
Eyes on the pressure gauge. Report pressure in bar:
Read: 4.4 bar
